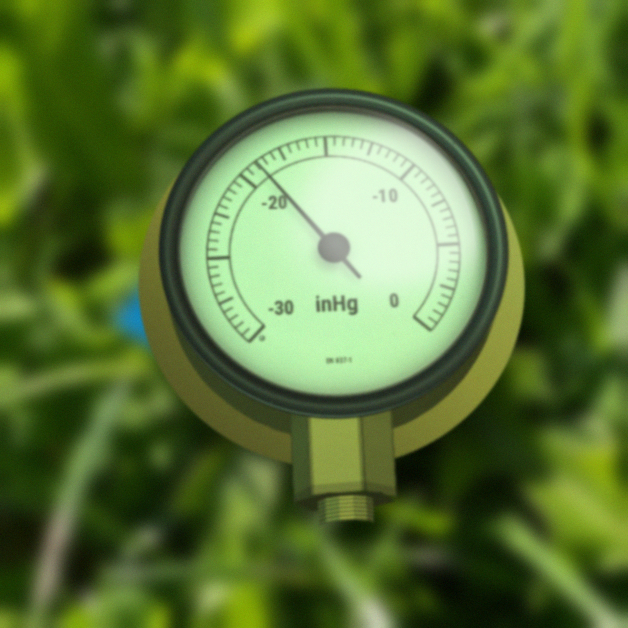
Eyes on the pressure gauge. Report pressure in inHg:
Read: -19 inHg
